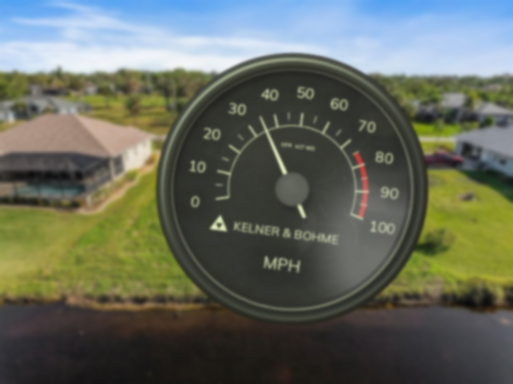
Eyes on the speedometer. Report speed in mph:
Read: 35 mph
